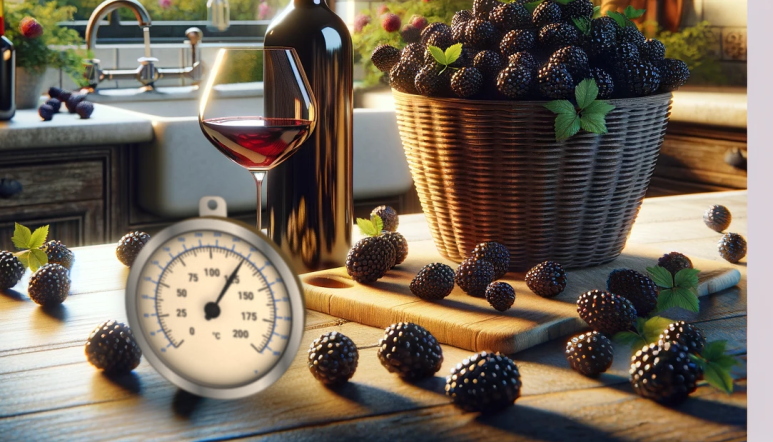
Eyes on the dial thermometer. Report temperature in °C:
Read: 125 °C
